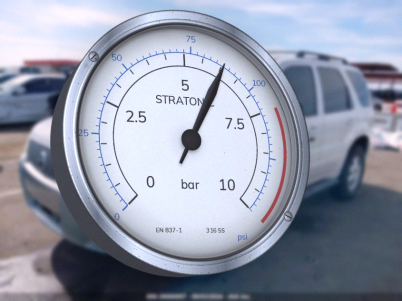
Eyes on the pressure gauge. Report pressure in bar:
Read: 6 bar
